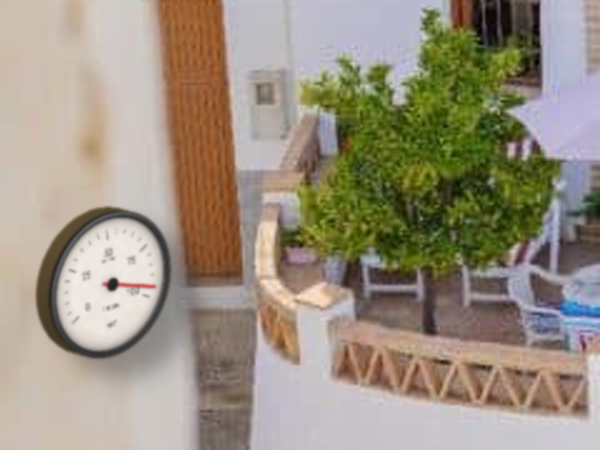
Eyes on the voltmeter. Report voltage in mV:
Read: 95 mV
